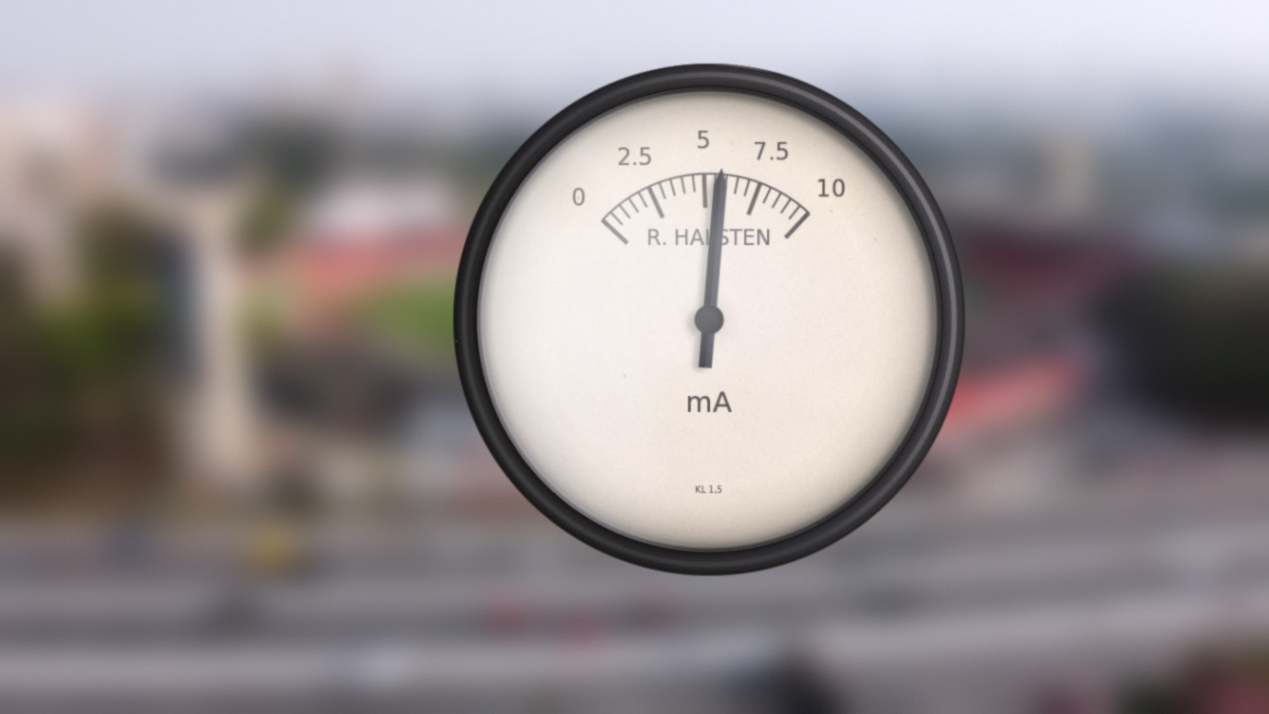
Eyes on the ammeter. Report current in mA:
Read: 5.75 mA
